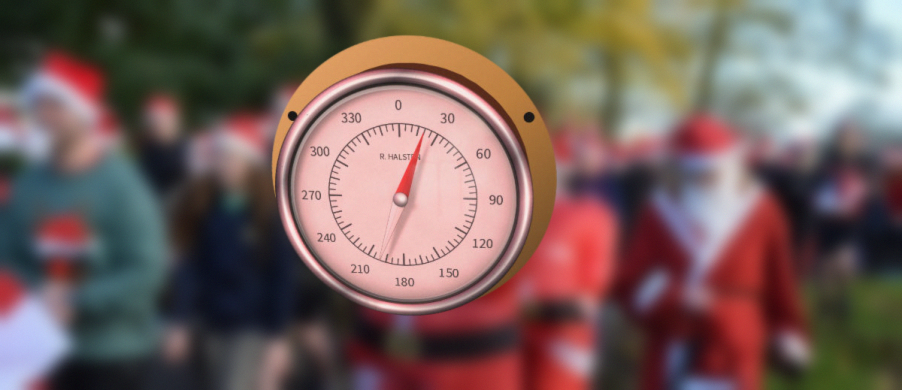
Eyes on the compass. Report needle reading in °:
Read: 20 °
